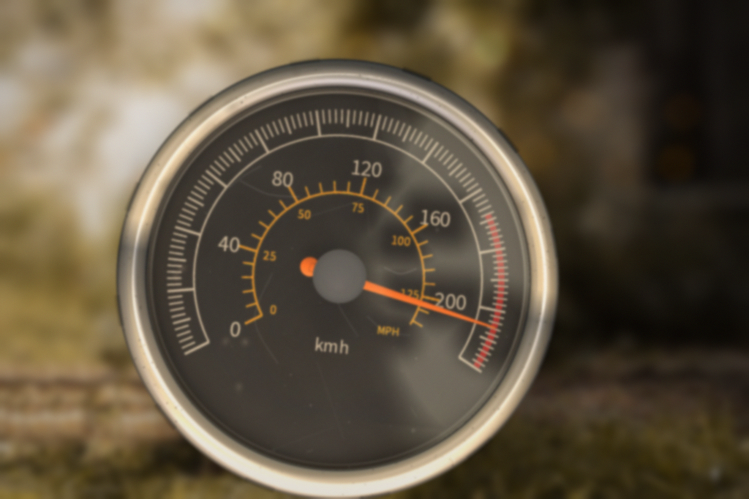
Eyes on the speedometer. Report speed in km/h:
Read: 206 km/h
